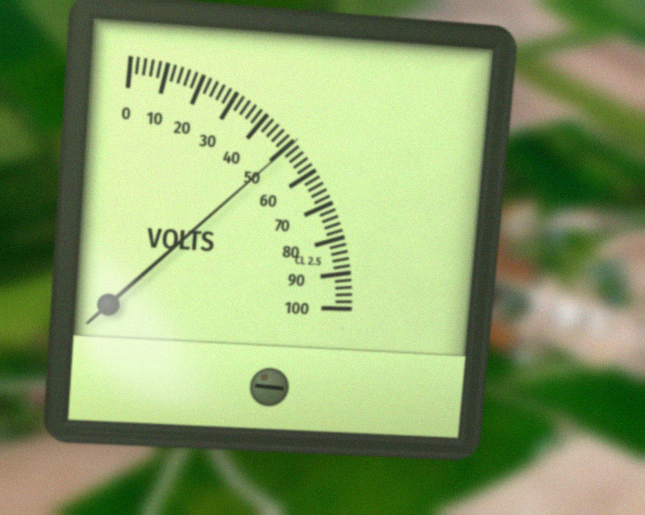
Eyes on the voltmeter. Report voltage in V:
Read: 50 V
